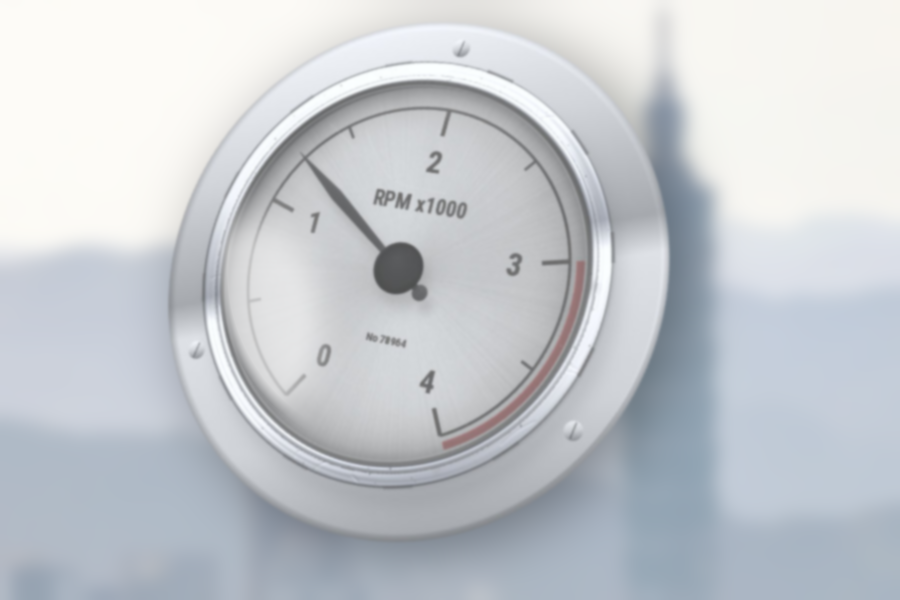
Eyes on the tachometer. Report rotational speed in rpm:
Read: 1250 rpm
